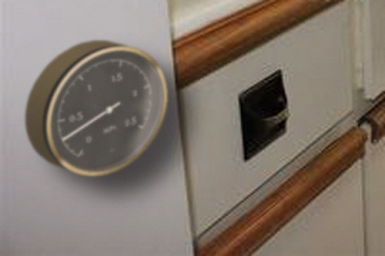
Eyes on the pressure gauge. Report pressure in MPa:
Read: 0.3 MPa
